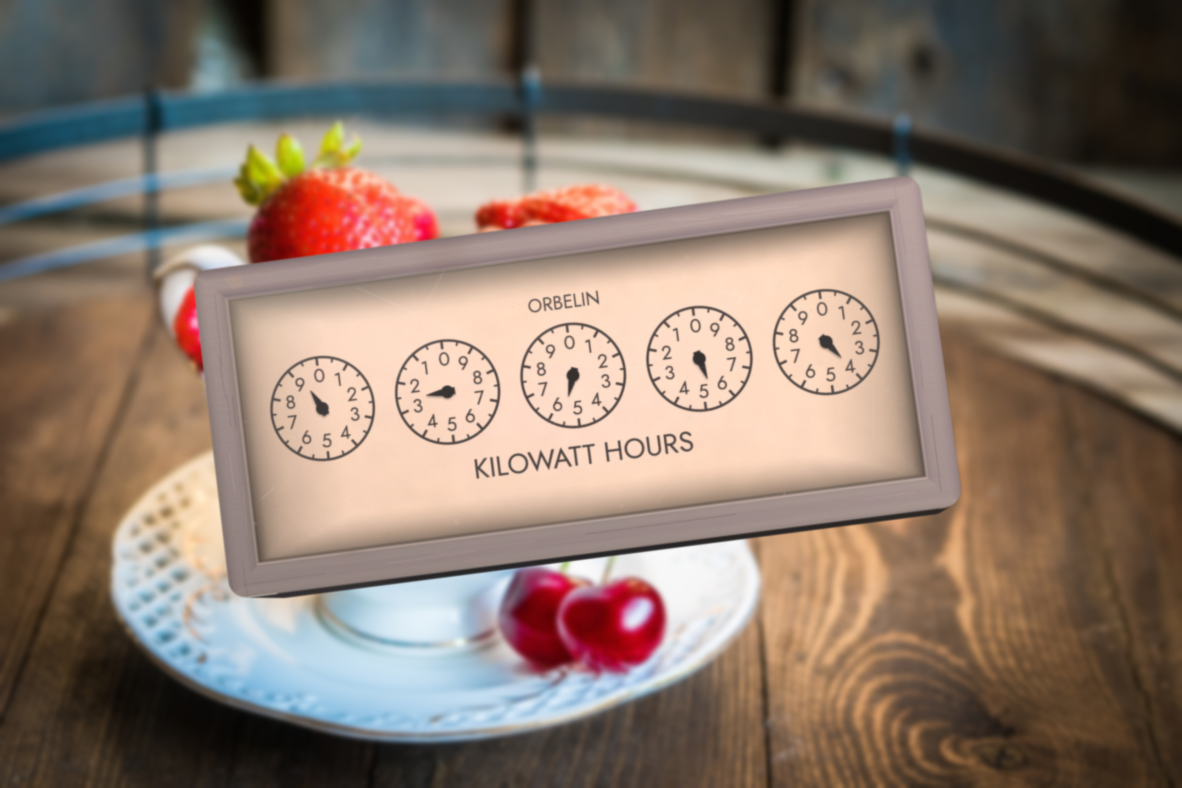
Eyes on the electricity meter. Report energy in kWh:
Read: 92554 kWh
